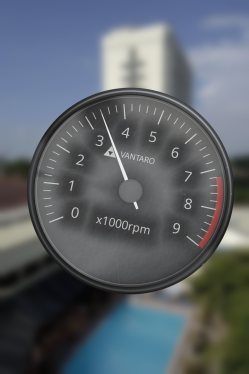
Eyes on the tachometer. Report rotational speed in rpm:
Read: 3400 rpm
